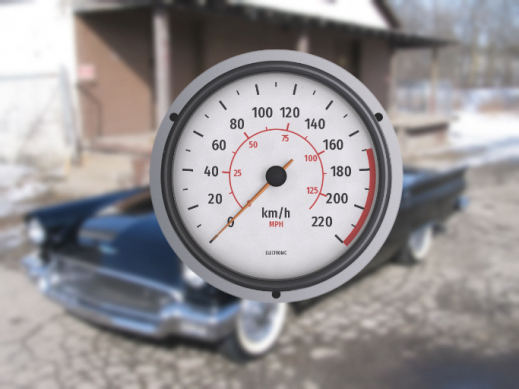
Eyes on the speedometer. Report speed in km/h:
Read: 0 km/h
